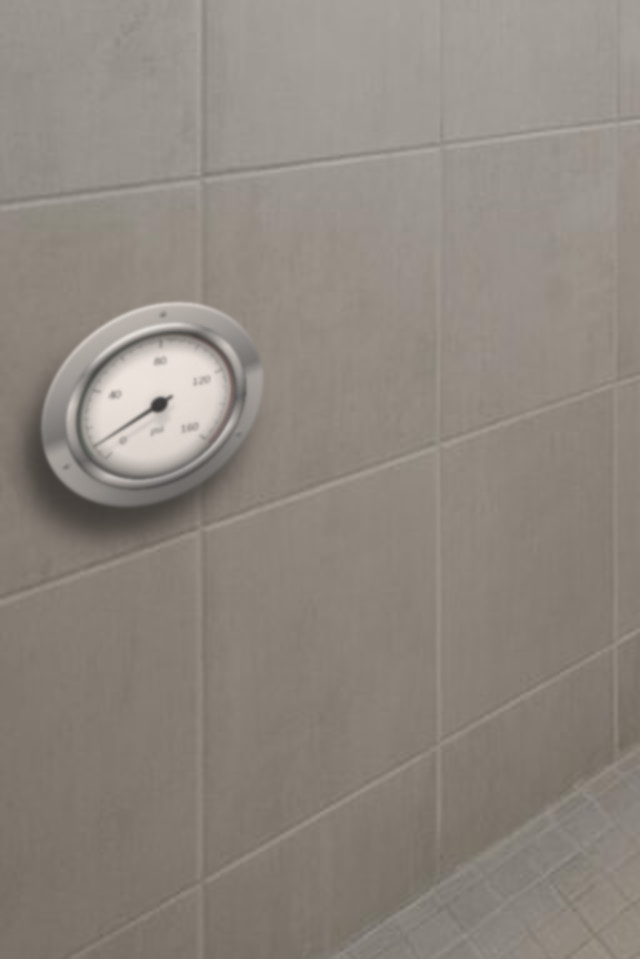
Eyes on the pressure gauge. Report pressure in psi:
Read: 10 psi
